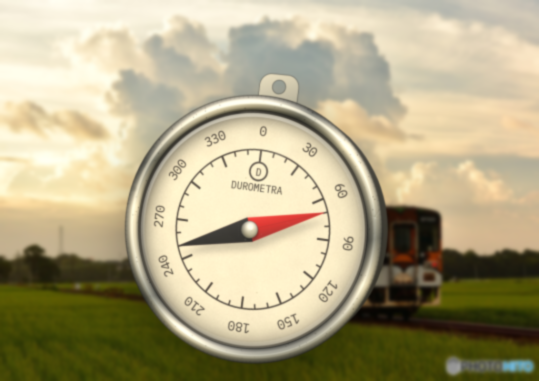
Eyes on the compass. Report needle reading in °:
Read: 70 °
